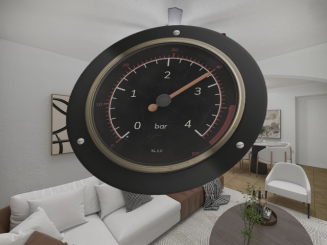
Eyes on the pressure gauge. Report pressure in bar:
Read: 2.8 bar
